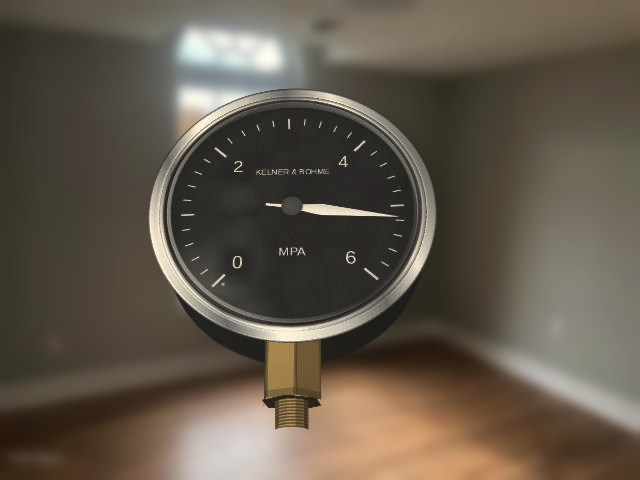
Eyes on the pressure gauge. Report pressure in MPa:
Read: 5.2 MPa
